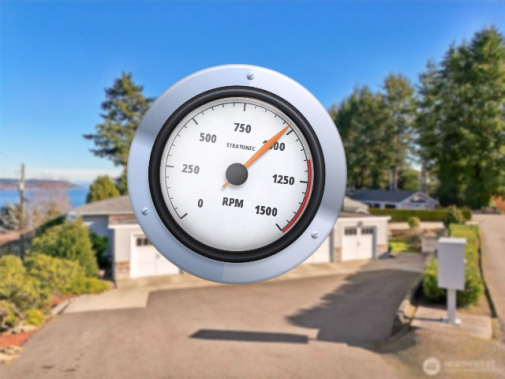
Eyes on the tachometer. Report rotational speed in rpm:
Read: 975 rpm
